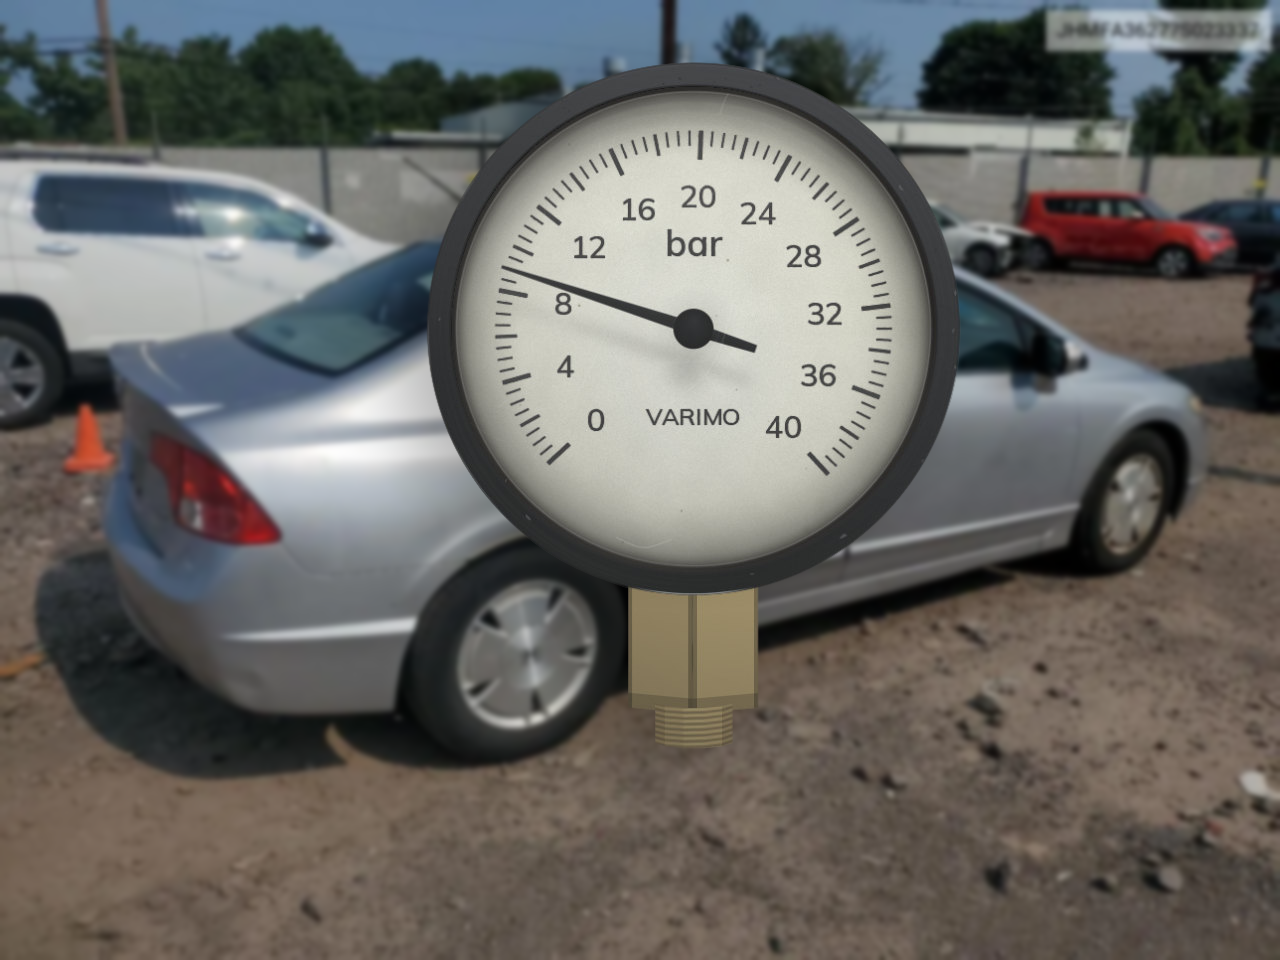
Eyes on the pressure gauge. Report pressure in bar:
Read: 9 bar
